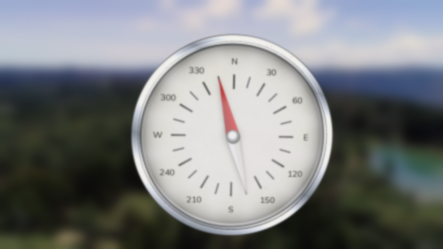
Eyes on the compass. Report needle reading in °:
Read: 345 °
